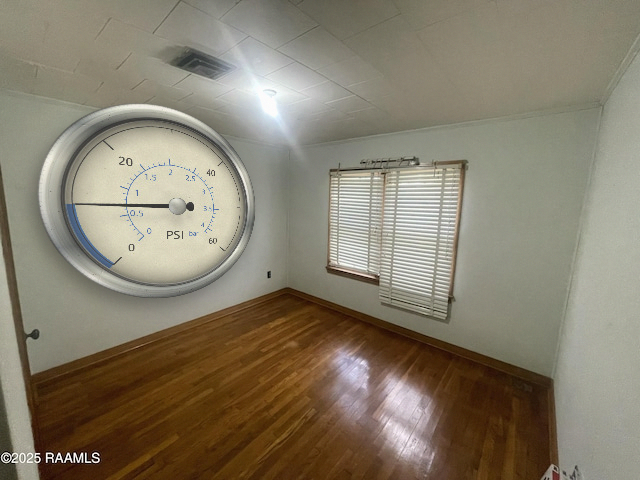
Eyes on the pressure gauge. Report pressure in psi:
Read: 10 psi
